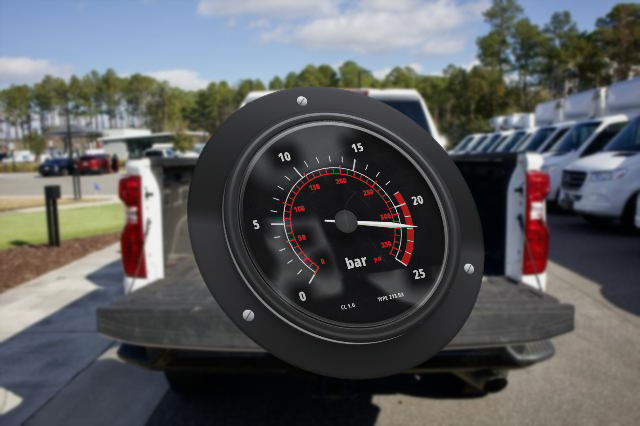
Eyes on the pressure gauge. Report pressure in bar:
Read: 22 bar
